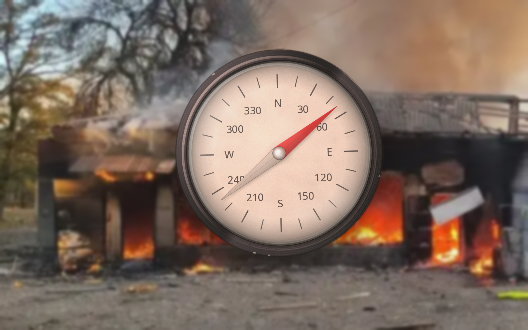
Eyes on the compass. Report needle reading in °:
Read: 52.5 °
